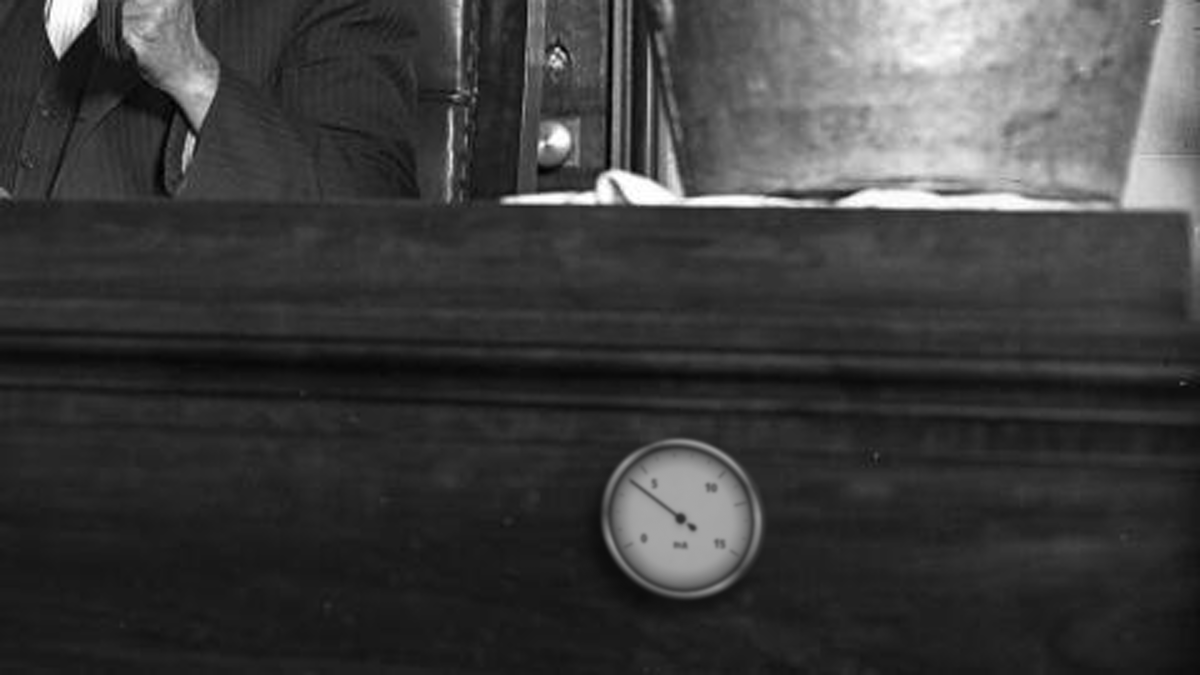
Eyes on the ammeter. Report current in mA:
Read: 4 mA
